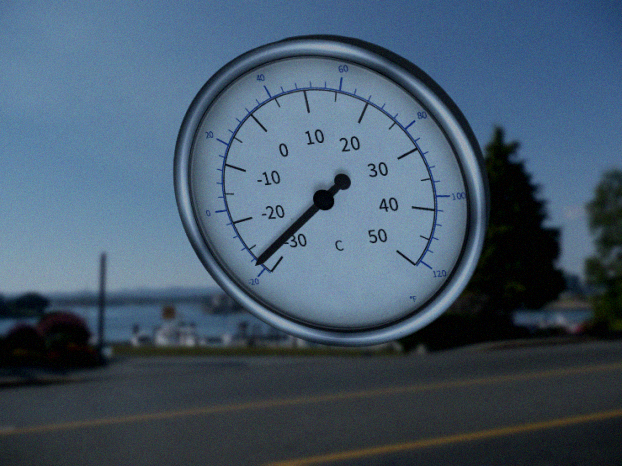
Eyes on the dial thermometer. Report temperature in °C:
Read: -27.5 °C
